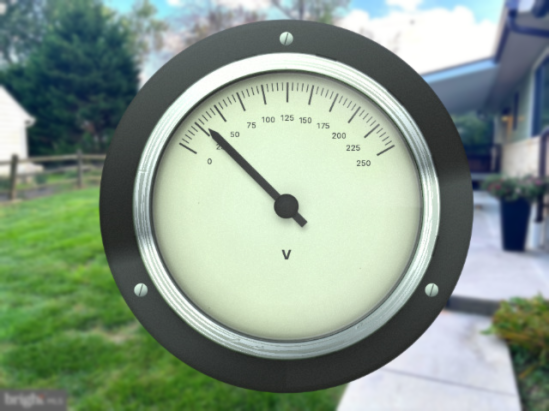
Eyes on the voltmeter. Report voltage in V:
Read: 30 V
